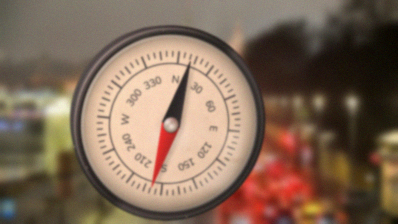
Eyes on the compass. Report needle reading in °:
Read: 190 °
